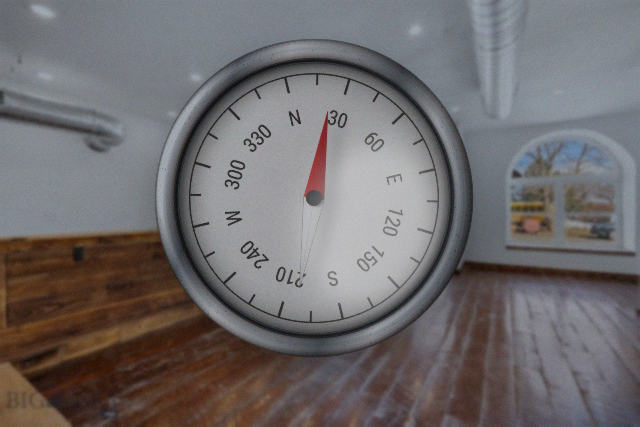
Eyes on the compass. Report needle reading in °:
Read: 22.5 °
